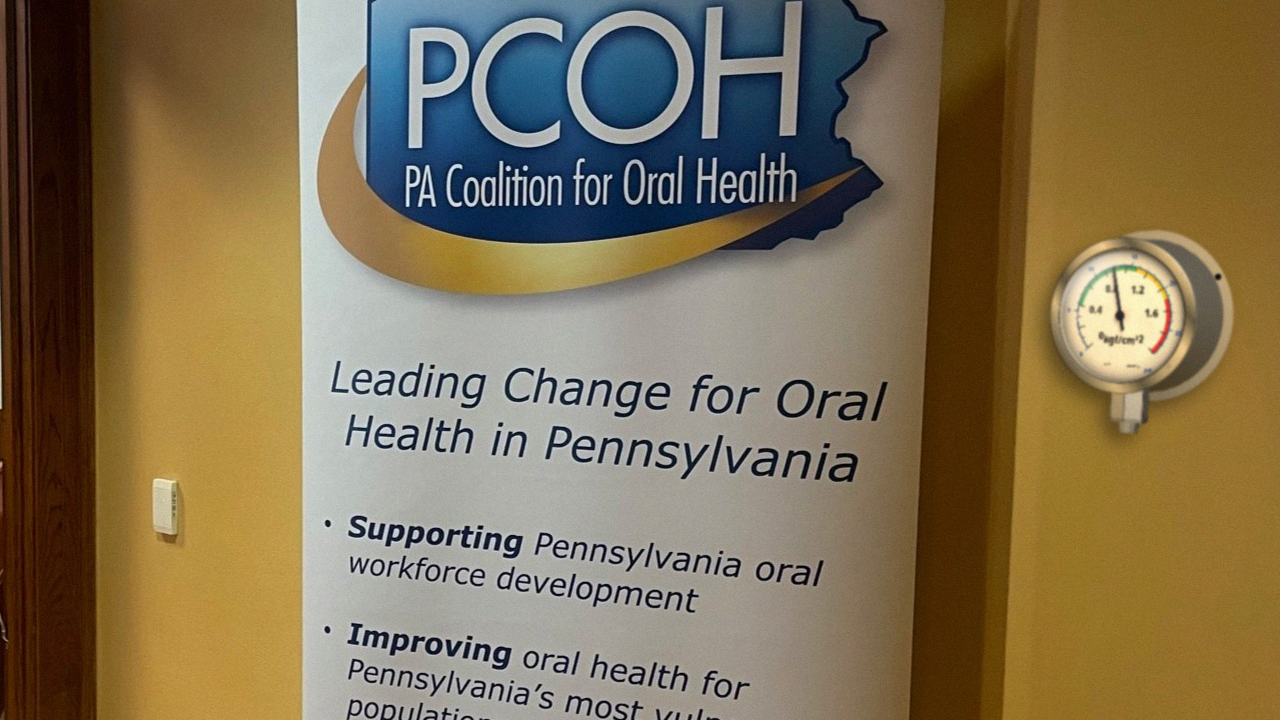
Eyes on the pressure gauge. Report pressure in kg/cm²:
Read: 0.9 kg/cm²
